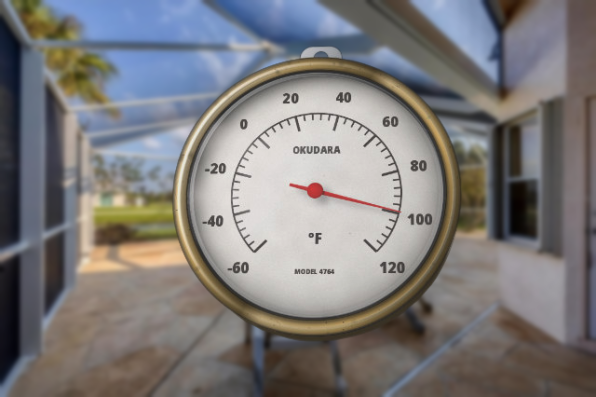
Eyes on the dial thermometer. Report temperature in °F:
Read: 100 °F
